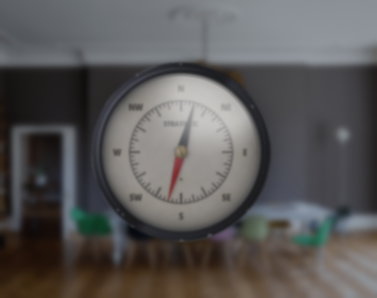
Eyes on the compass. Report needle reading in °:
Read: 195 °
